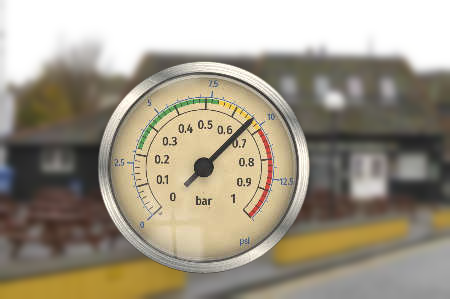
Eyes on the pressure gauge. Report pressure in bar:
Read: 0.66 bar
